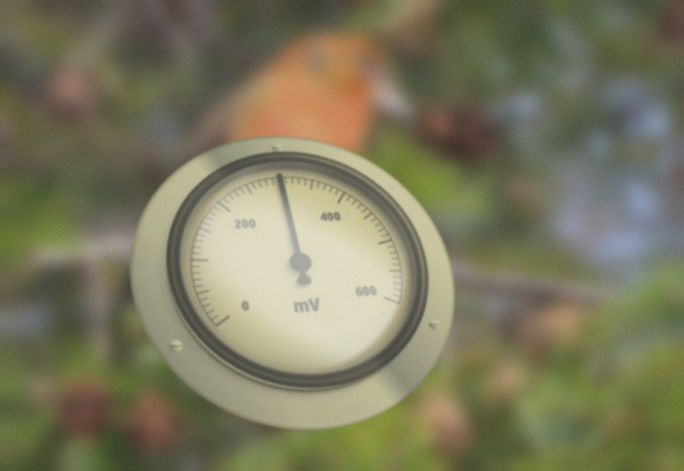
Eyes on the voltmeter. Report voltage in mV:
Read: 300 mV
